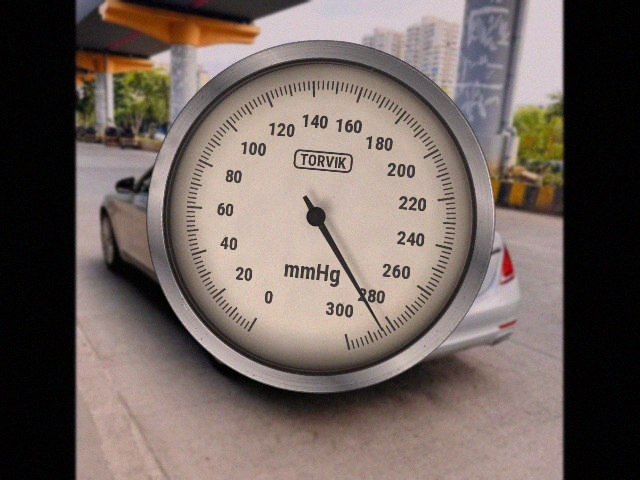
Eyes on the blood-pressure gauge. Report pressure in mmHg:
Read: 284 mmHg
